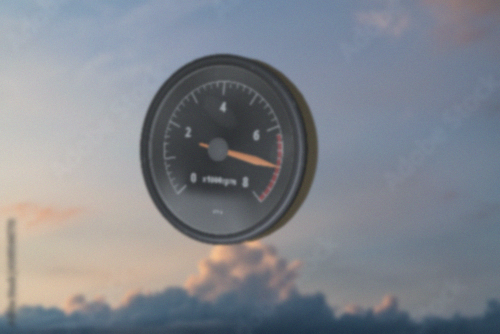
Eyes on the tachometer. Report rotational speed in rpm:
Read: 7000 rpm
